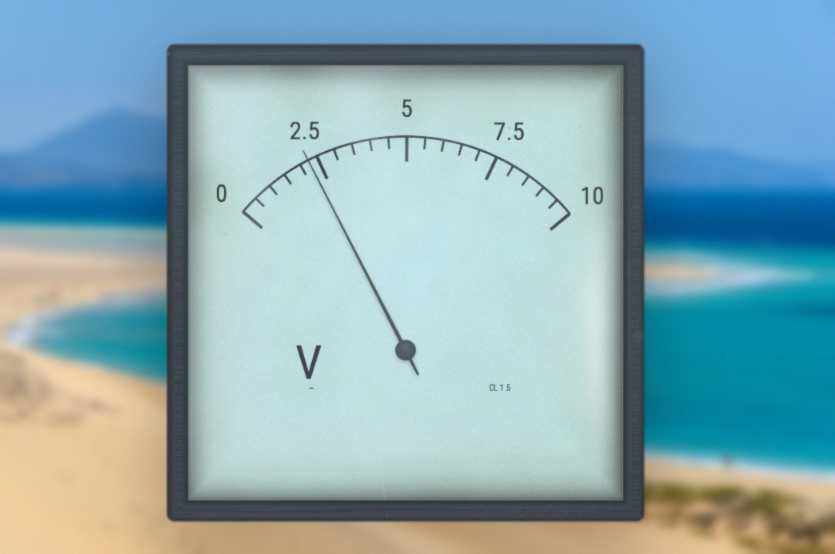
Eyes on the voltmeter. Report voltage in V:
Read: 2.25 V
